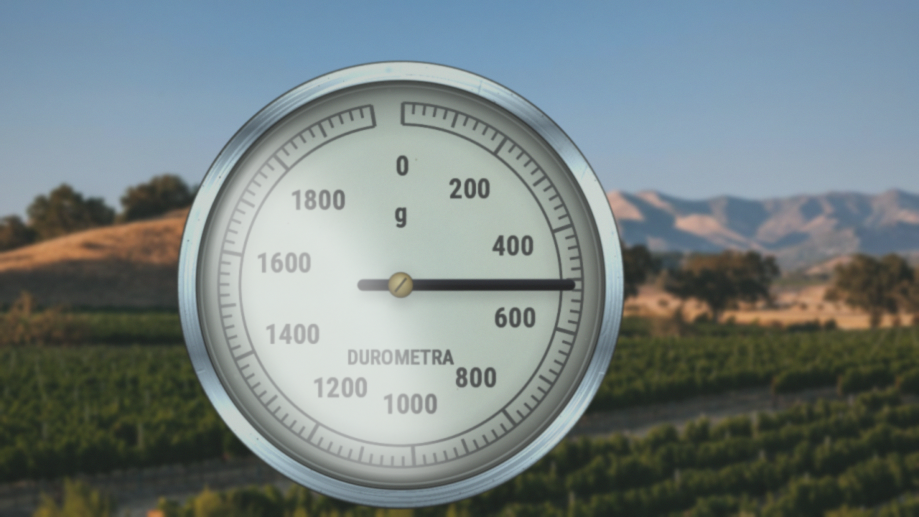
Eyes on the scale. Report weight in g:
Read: 510 g
